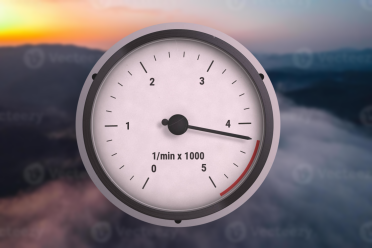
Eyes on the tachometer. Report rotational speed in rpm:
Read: 4200 rpm
